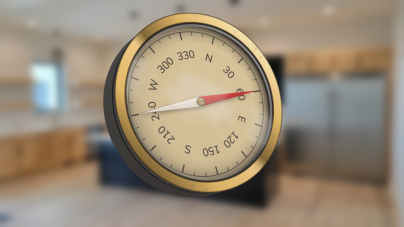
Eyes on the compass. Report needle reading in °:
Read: 60 °
